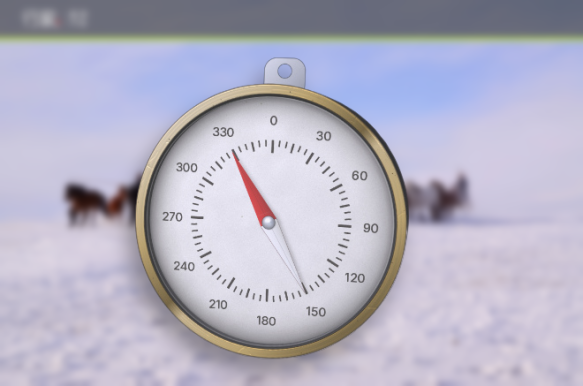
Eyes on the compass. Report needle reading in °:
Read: 330 °
